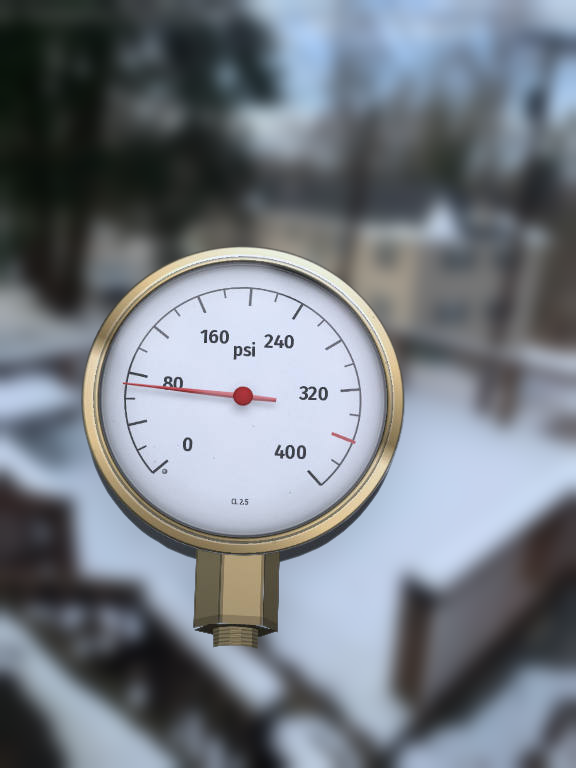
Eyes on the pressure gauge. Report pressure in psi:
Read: 70 psi
